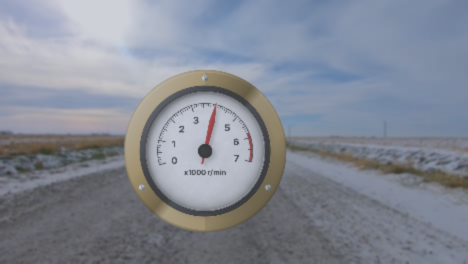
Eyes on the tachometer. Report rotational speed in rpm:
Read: 4000 rpm
